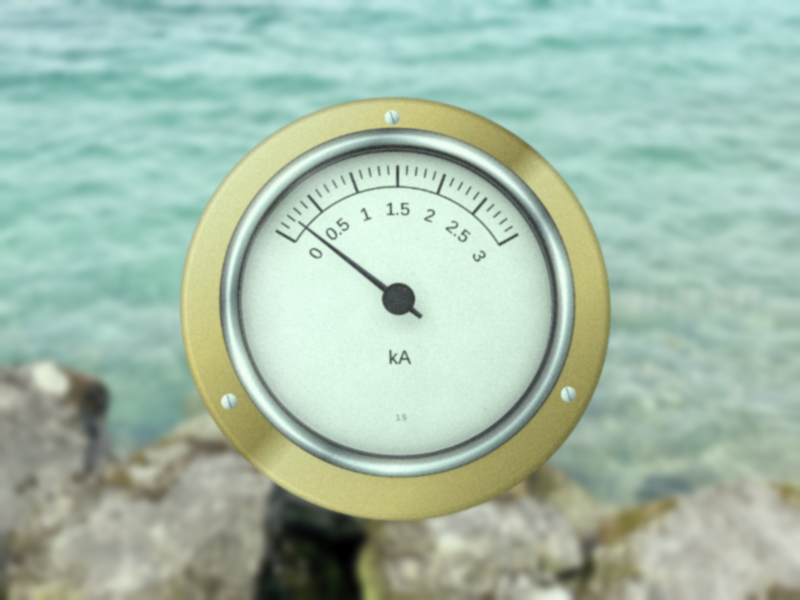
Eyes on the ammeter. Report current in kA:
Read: 0.2 kA
